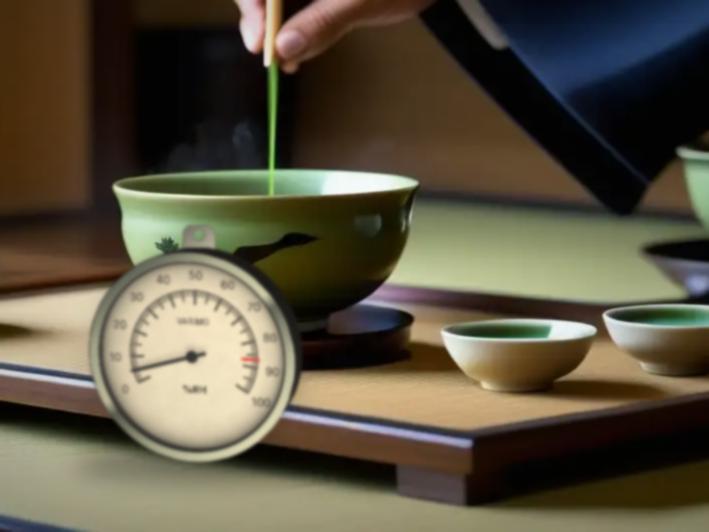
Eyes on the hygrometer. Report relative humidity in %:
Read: 5 %
